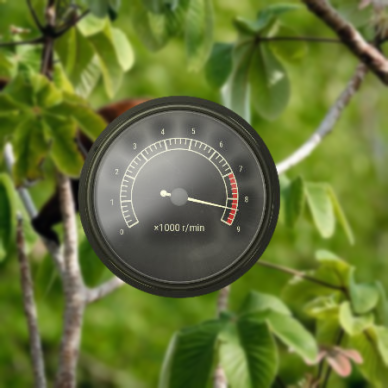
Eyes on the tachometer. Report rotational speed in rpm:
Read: 8400 rpm
